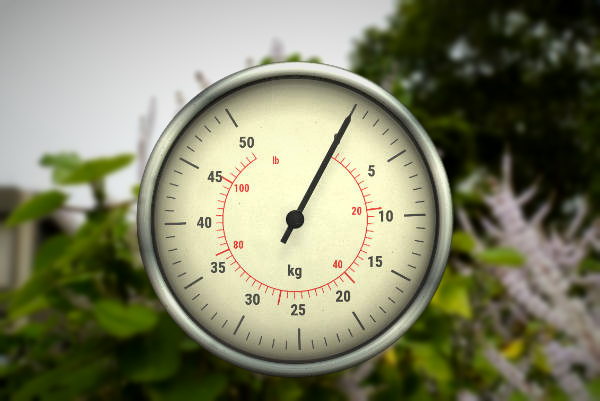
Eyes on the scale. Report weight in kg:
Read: 0 kg
